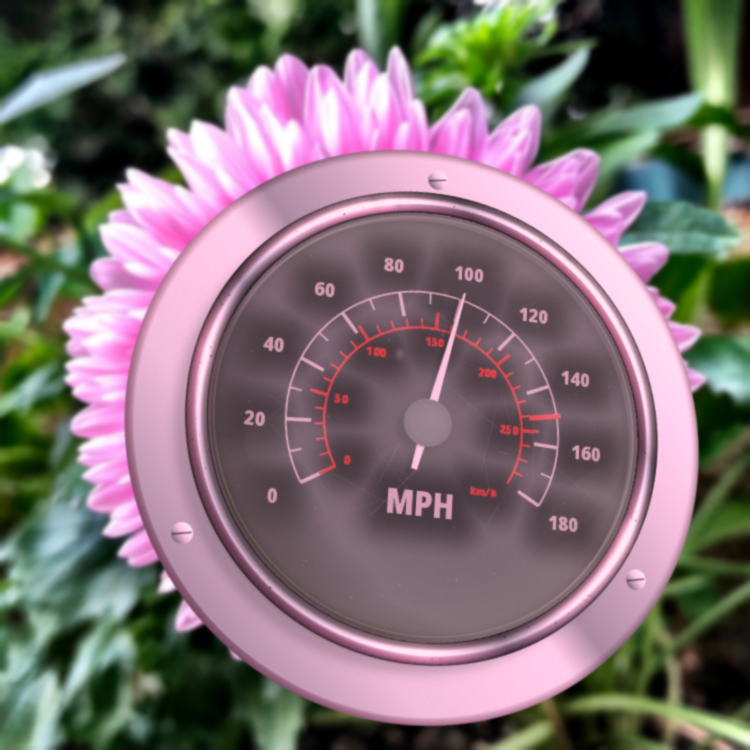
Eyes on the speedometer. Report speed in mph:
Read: 100 mph
